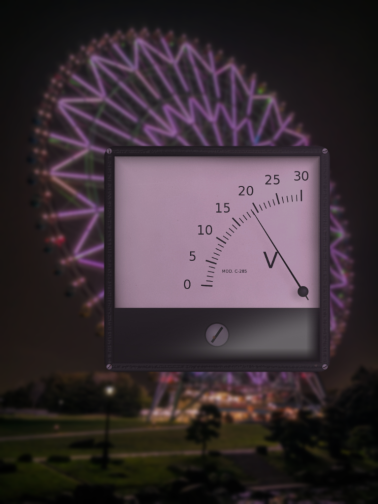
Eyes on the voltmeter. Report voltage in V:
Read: 19 V
